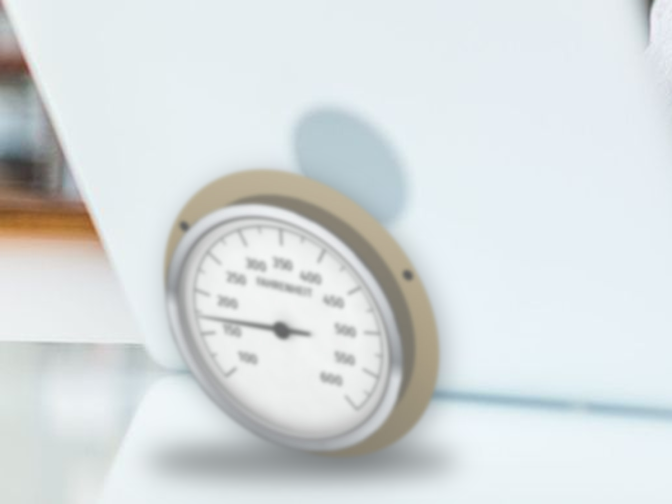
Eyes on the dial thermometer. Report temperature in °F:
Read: 175 °F
